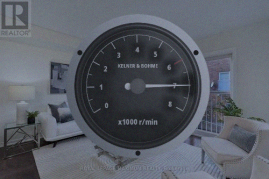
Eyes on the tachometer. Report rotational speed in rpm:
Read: 7000 rpm
